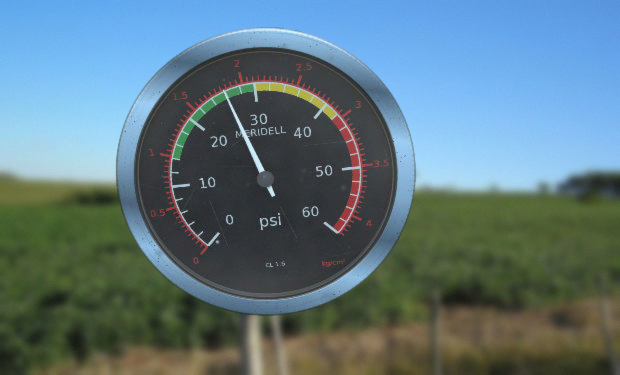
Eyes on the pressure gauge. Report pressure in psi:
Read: 26 psi
